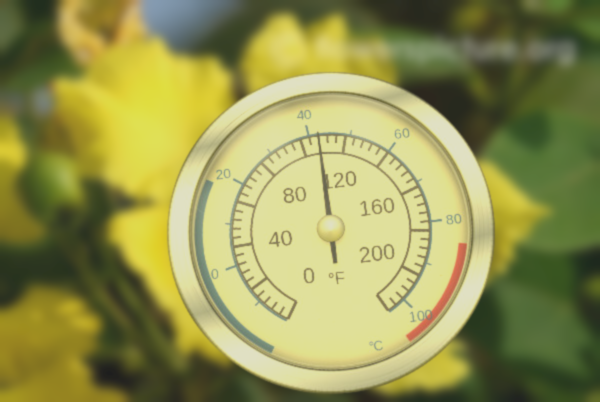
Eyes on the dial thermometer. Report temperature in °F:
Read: 108 °F
